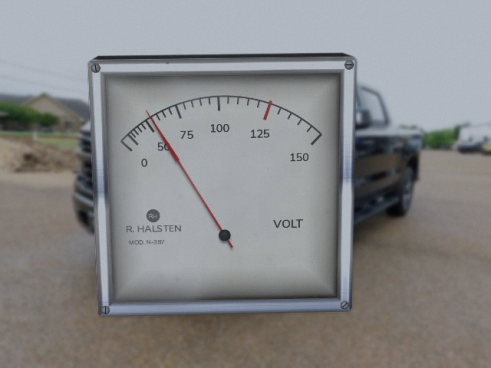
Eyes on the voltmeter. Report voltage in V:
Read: 55 V
